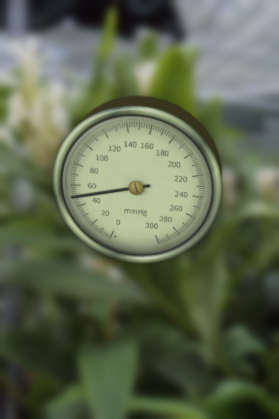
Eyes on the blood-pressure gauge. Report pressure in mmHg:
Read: 50 mmHg
